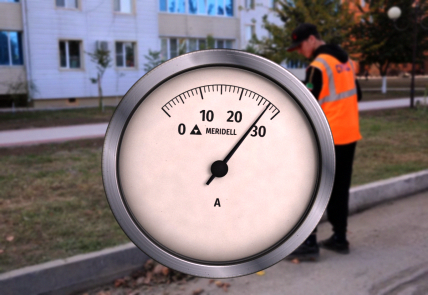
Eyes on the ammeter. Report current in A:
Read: 27 A
